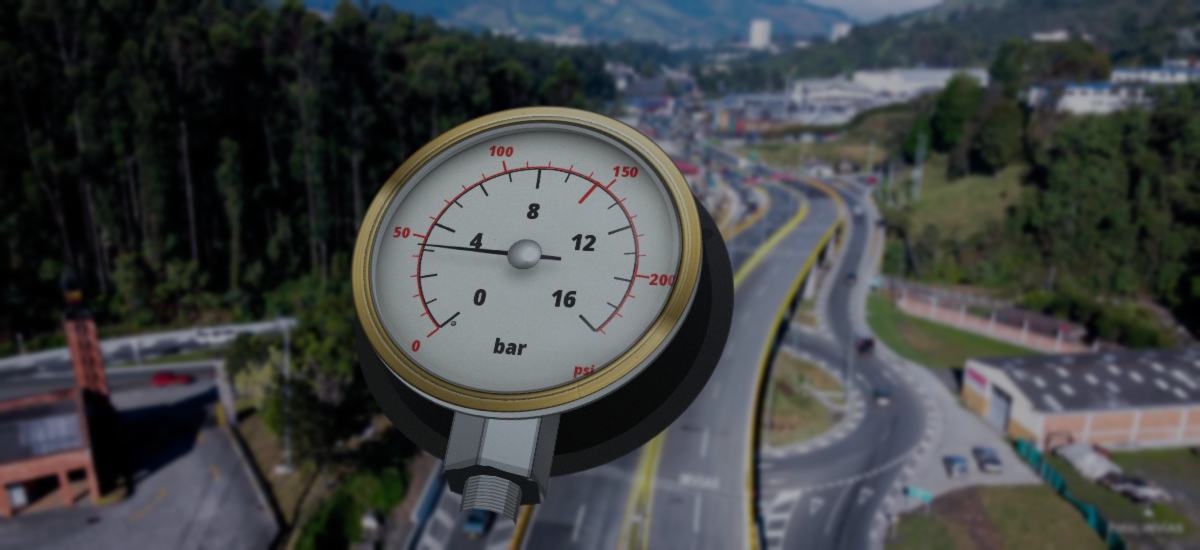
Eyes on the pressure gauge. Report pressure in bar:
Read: 3 bar
